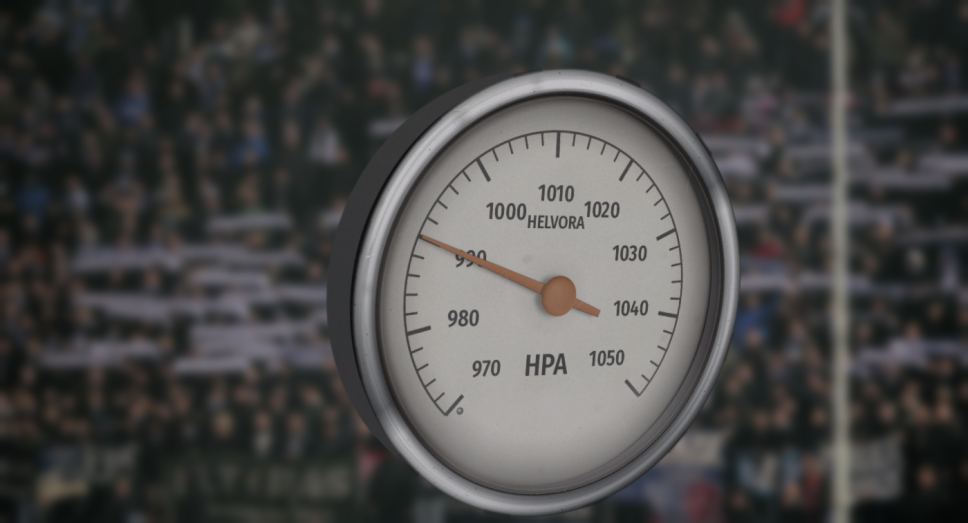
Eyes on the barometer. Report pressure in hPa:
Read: 990 hPa
